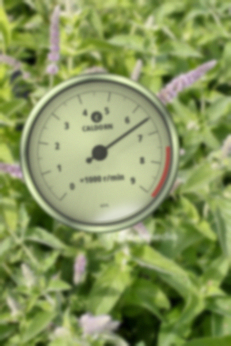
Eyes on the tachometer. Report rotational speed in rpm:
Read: 6500 rpm
